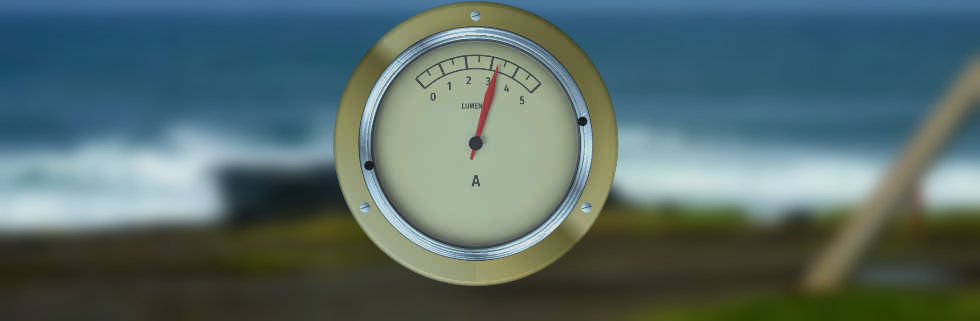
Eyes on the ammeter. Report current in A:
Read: 3.25 A
